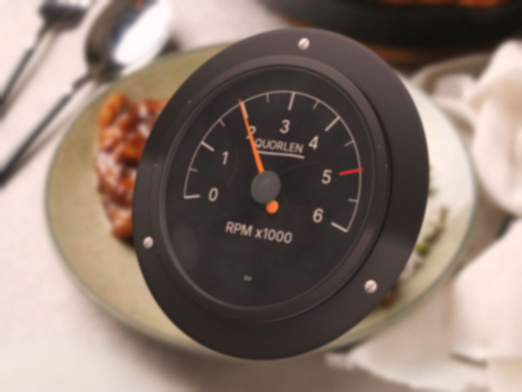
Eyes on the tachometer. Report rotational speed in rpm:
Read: 2000 rpm
